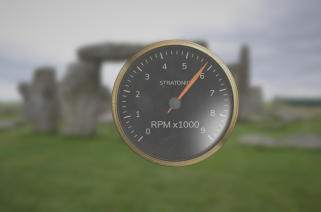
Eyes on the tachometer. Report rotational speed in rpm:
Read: 5800 rpm
